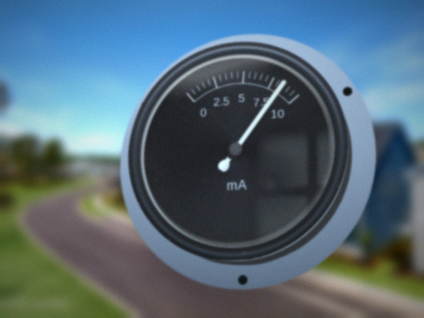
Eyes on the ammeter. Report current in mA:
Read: 8.5 mA
